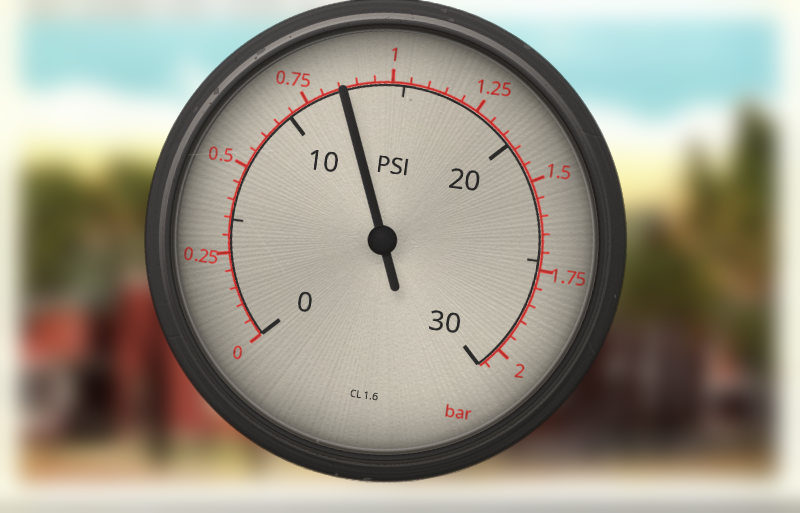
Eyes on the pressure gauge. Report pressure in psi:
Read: 12.5 psi
